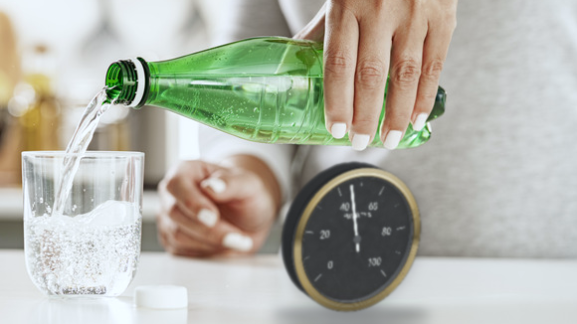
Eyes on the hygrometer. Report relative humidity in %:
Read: 45 %
